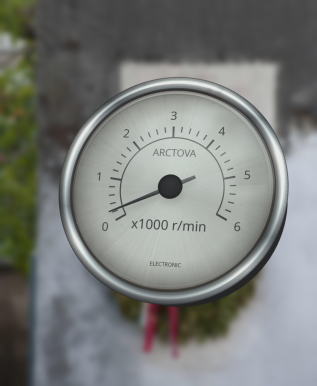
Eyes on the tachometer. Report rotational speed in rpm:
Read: 200 rpm
